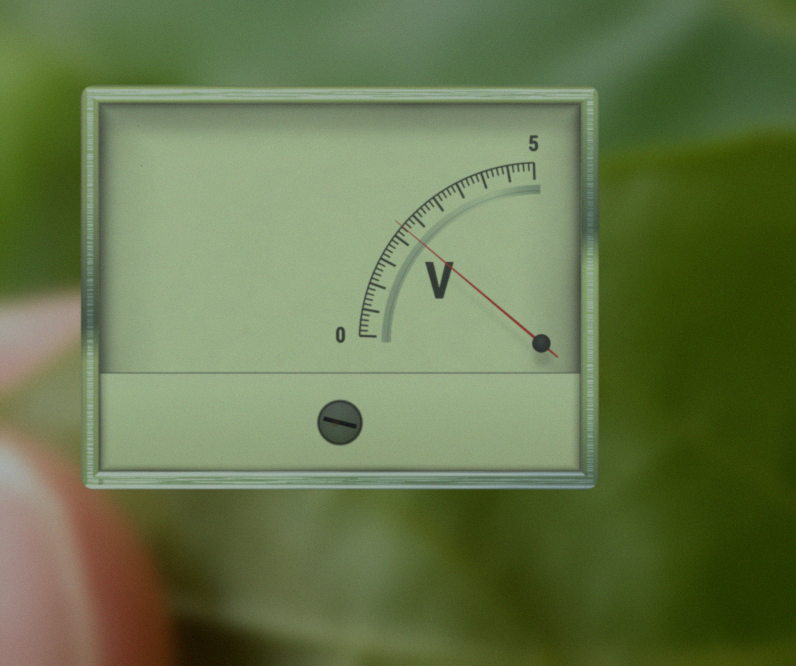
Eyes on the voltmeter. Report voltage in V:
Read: 2.2 V
